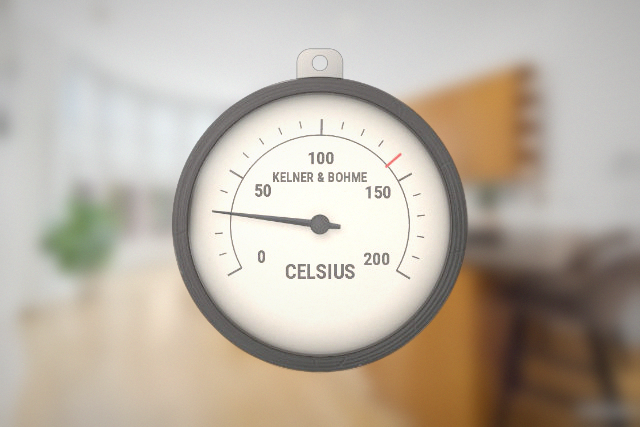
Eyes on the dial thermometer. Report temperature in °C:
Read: 30 °C
